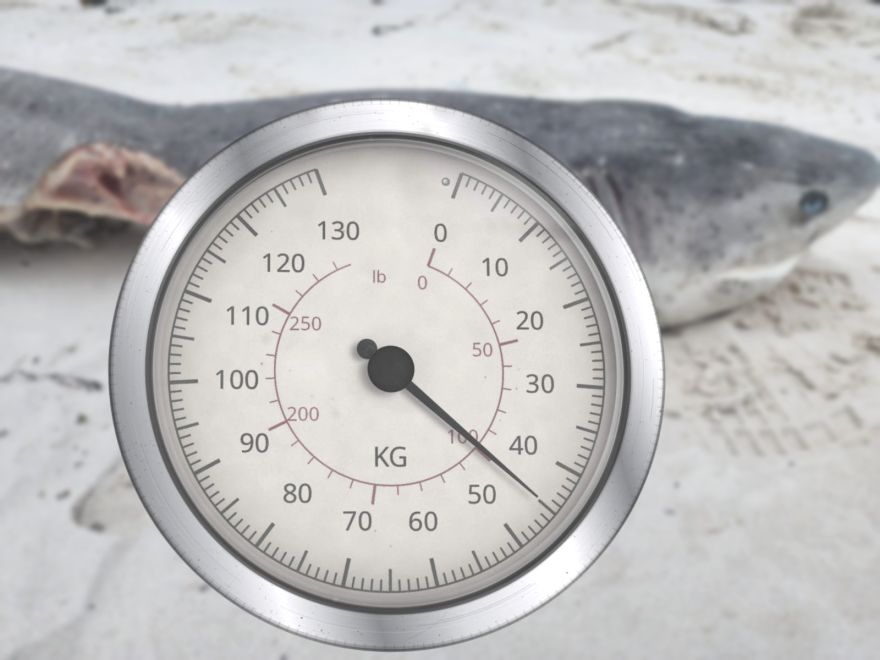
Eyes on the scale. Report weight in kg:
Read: 45 kg
